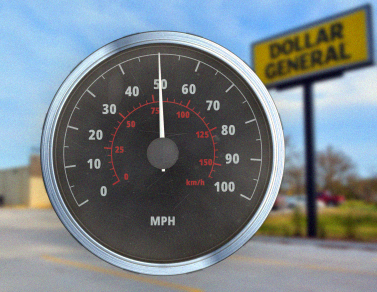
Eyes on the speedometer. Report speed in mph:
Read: 50 mph
